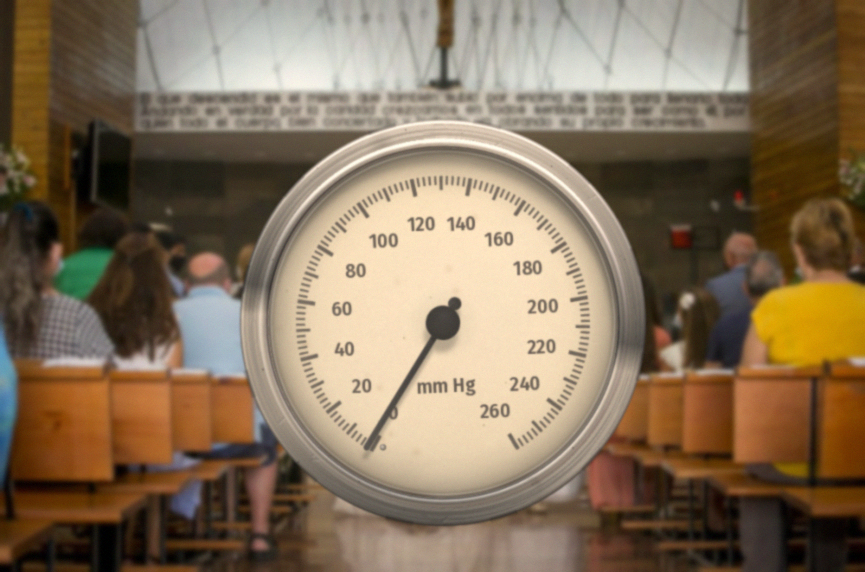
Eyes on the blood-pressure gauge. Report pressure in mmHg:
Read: 2 mmHg
